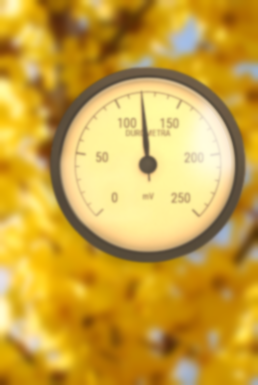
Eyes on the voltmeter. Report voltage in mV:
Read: 120 mV
